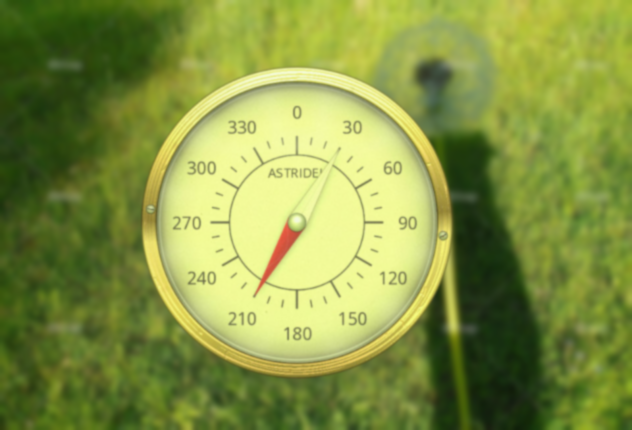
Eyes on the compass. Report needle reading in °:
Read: 210 °
